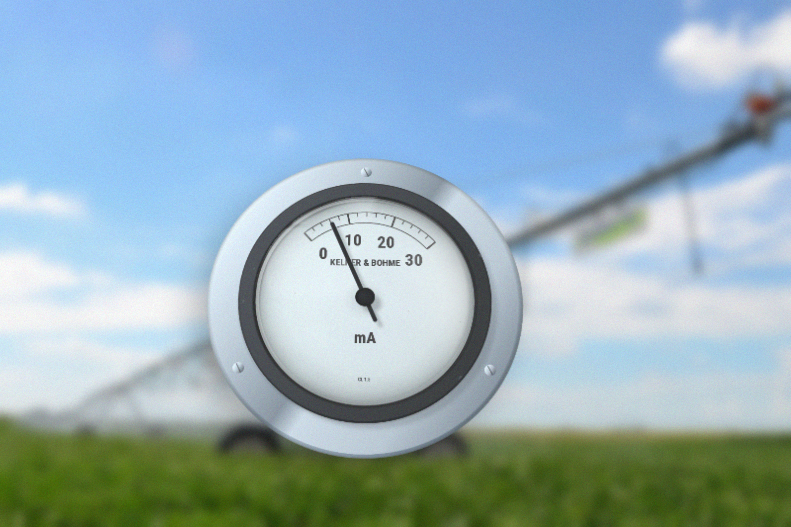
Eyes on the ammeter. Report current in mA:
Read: 6 mA
